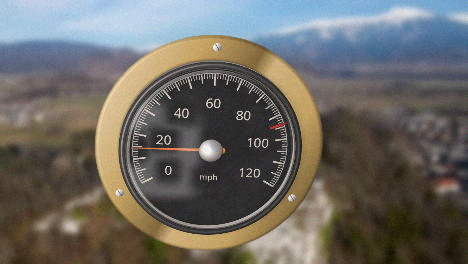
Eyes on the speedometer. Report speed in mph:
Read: 15 mph
